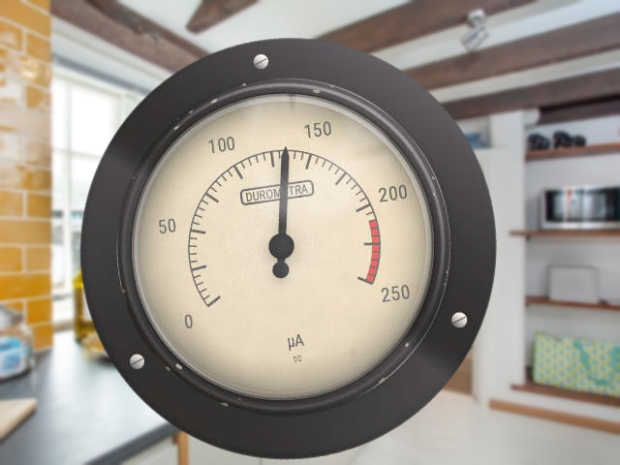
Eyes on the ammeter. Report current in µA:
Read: 135 µA
